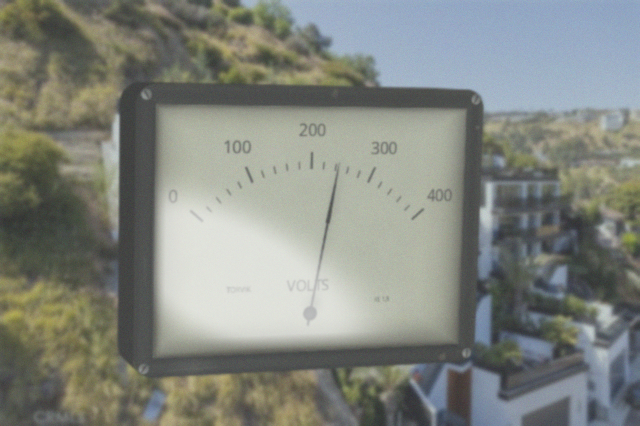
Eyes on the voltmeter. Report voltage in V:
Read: 240 V
